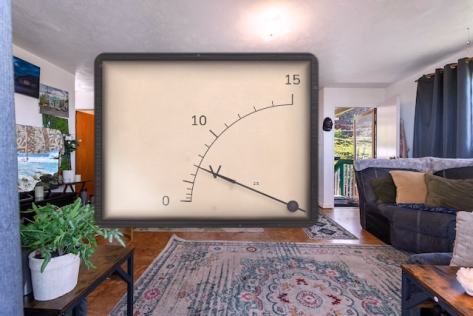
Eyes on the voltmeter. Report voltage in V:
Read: 7 V
